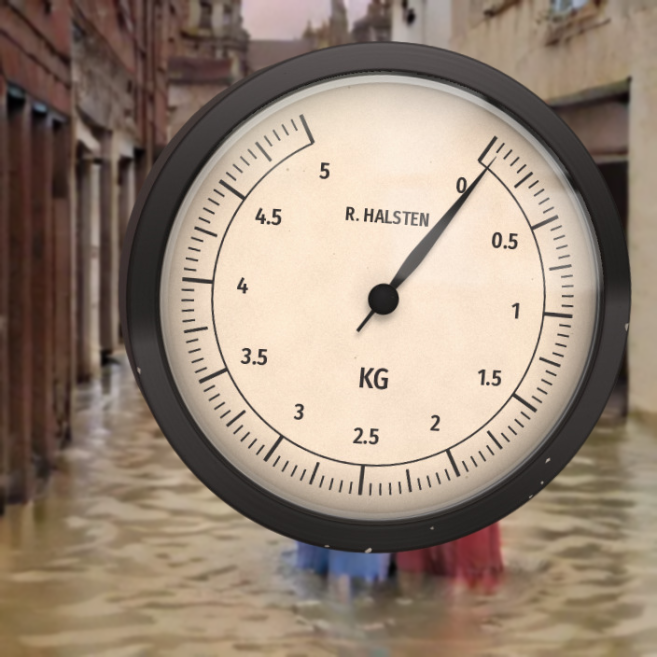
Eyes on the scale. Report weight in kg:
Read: 0.05 kg
